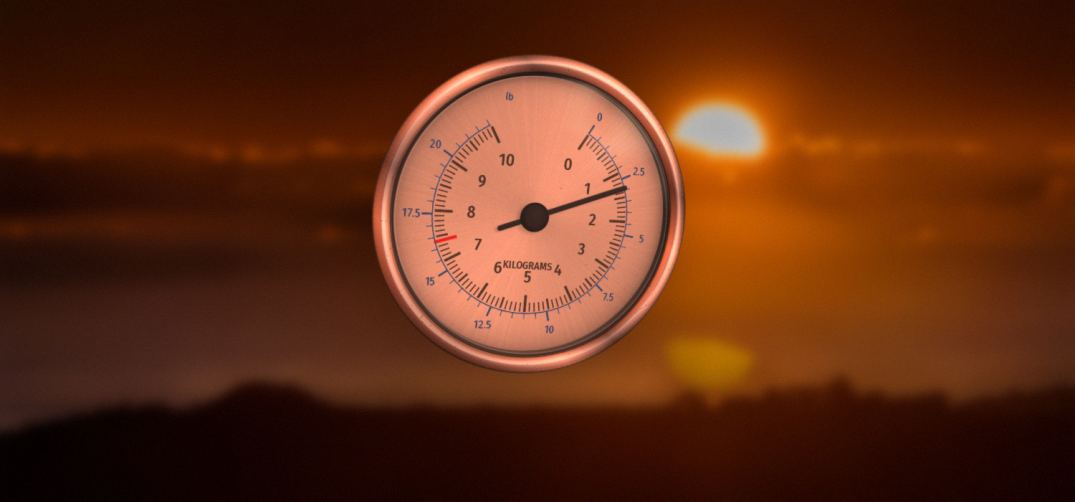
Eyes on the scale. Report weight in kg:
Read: 1.3 kg
